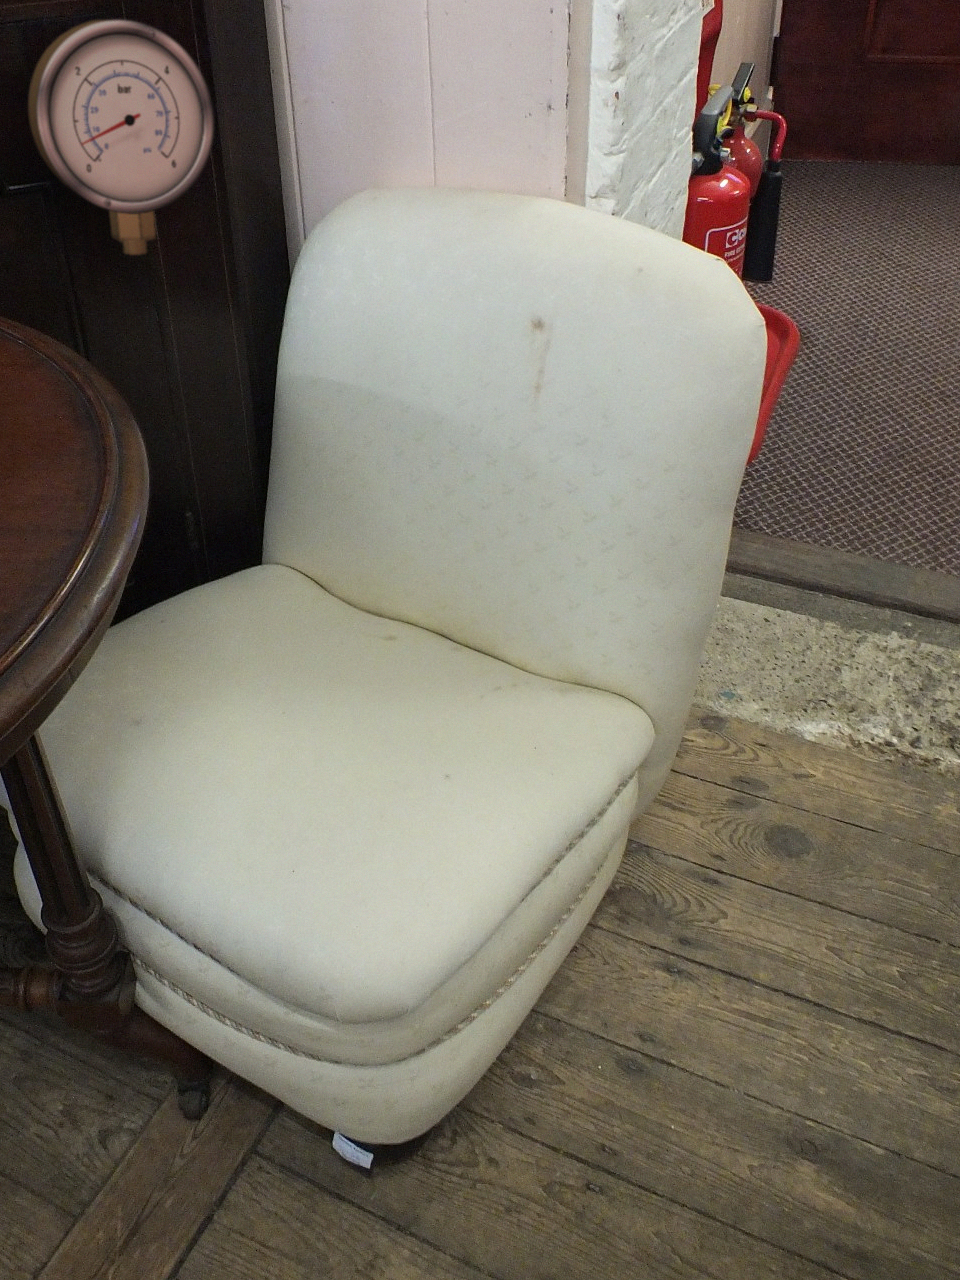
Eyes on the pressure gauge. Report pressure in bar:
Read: 0.5 bar
